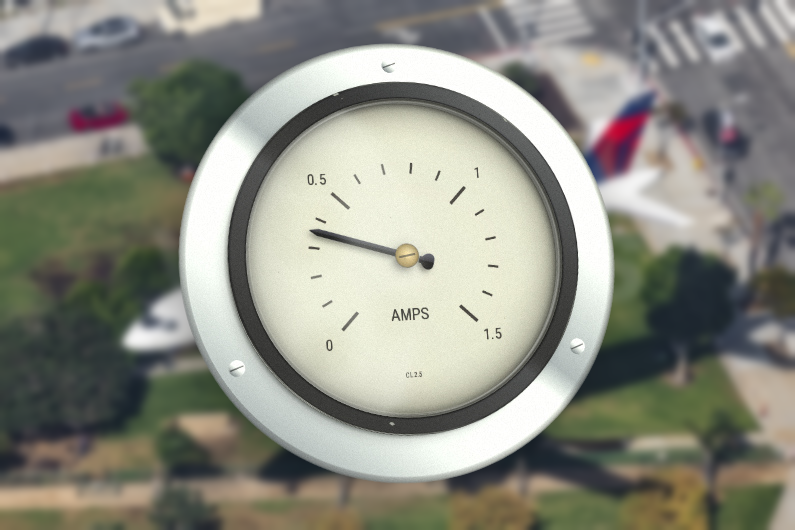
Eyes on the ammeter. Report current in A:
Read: 0.35 A
